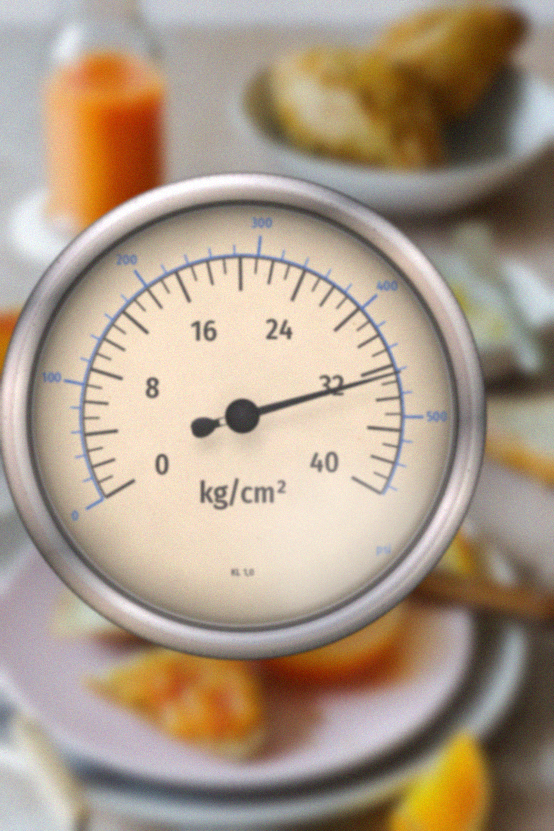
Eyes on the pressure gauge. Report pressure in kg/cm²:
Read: 32.5 kg/cm²
